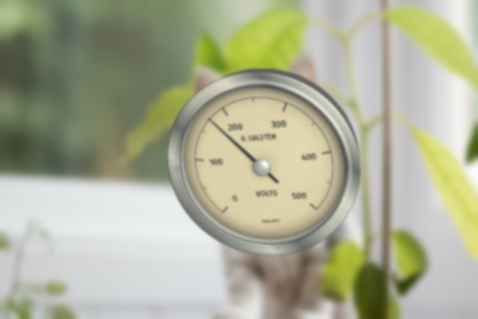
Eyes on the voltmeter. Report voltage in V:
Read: 175 V
